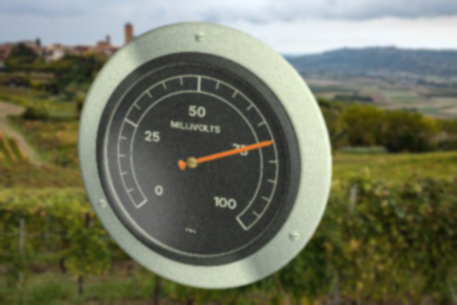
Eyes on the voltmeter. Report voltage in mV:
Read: 75 mV
